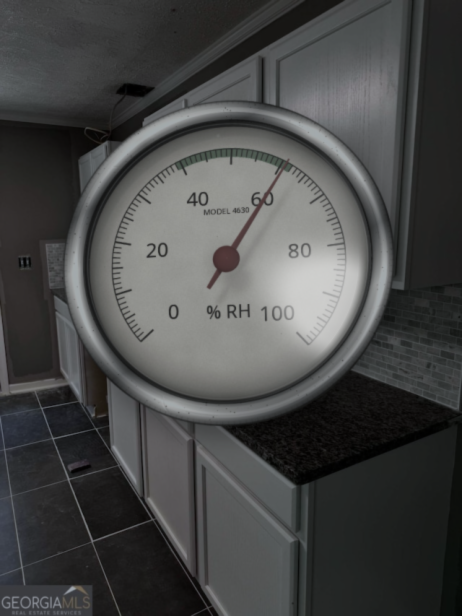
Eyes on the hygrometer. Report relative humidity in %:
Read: 61 %
